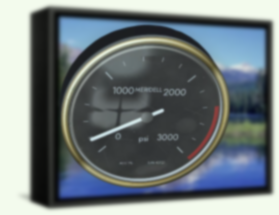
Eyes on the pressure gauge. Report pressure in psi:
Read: 200 psi
